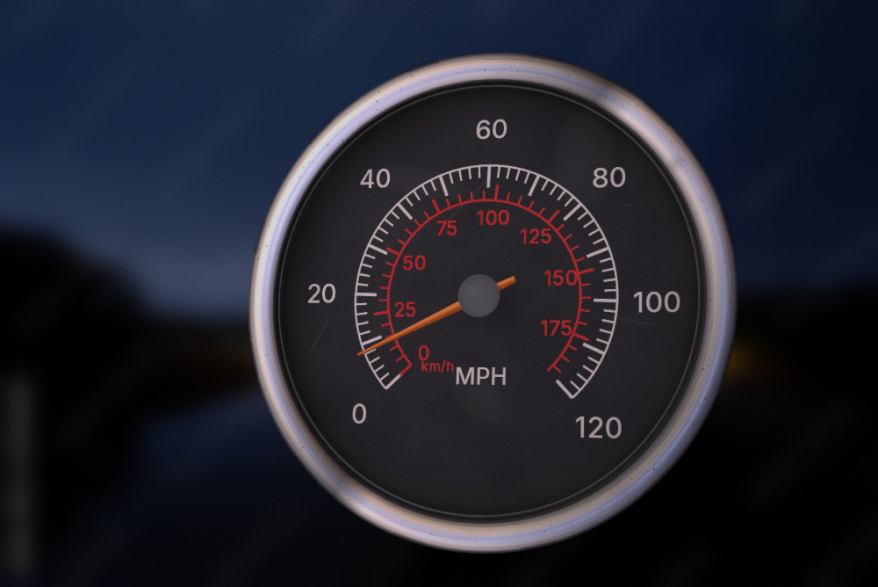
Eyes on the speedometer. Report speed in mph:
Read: 8 mph
